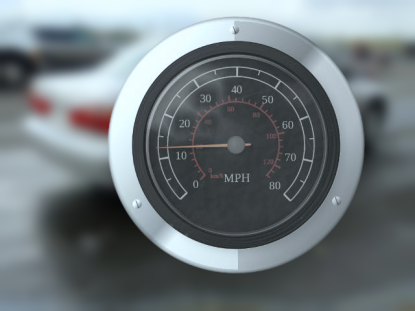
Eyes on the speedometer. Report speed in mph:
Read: 12.5 mph
